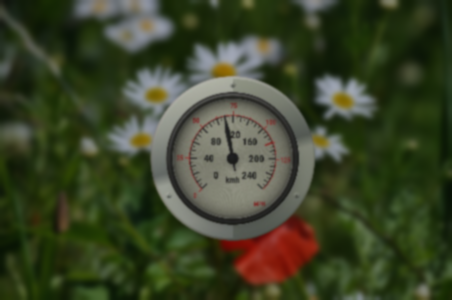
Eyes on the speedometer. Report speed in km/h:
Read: 110 km/h
